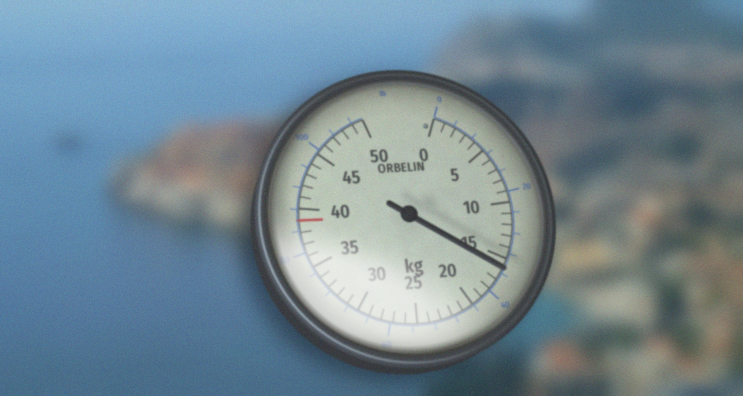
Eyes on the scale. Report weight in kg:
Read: 16 kg
